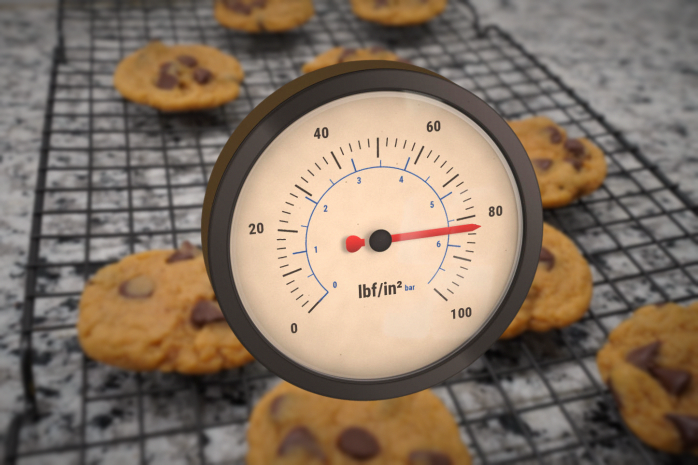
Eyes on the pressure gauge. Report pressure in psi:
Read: 82 psi
